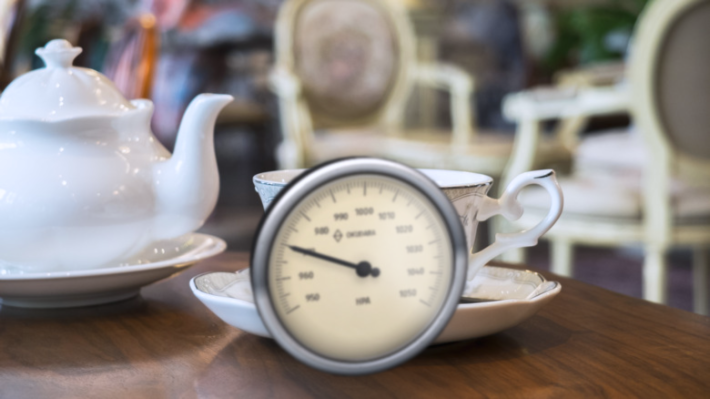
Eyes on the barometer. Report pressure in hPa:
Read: 970 hPa
